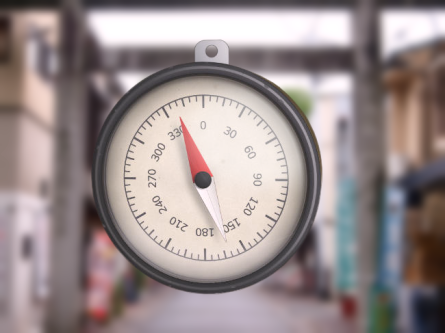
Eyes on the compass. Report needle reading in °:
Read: 340 °
